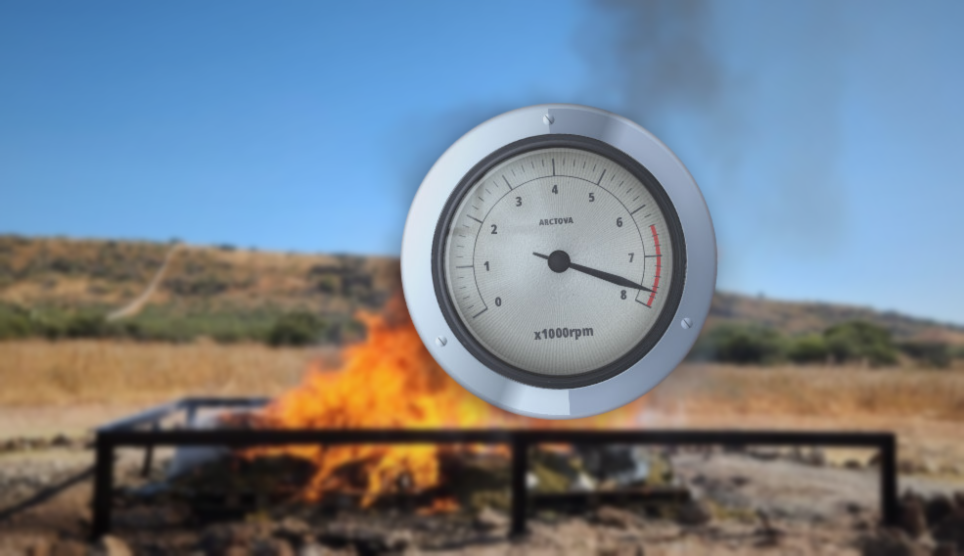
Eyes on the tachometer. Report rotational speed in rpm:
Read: 7700 rpm
